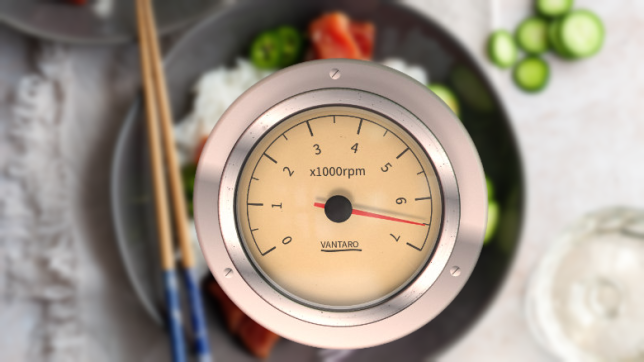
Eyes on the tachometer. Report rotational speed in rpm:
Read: 6500 rpm
